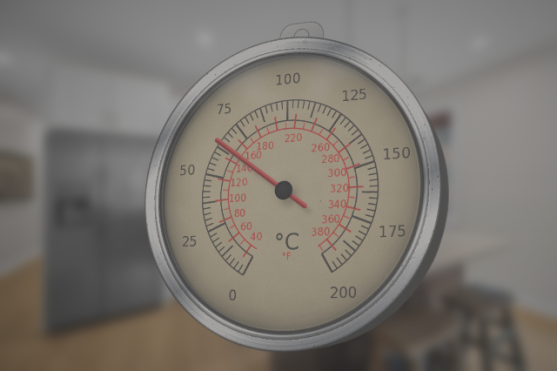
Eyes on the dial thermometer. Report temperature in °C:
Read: 65 °C
